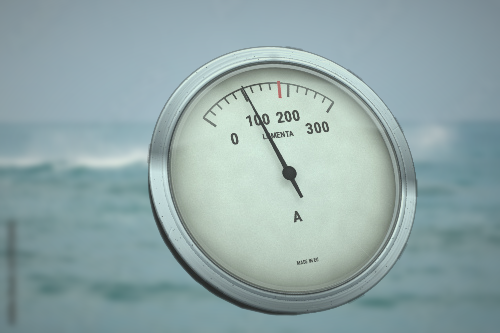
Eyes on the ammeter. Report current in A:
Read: 100 A
